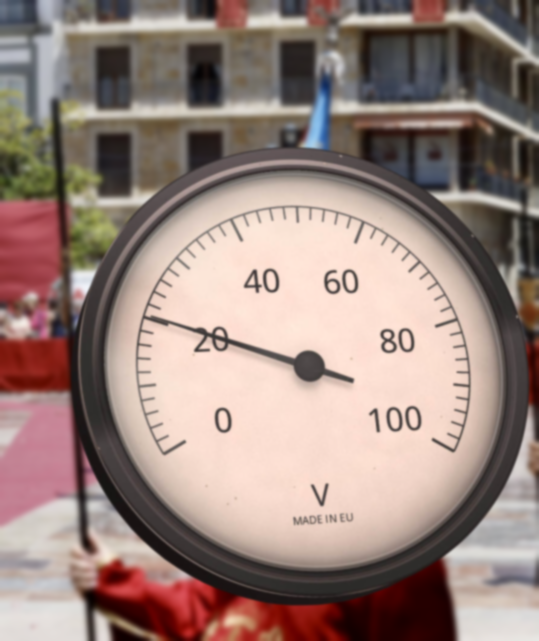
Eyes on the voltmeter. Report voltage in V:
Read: 20 V
